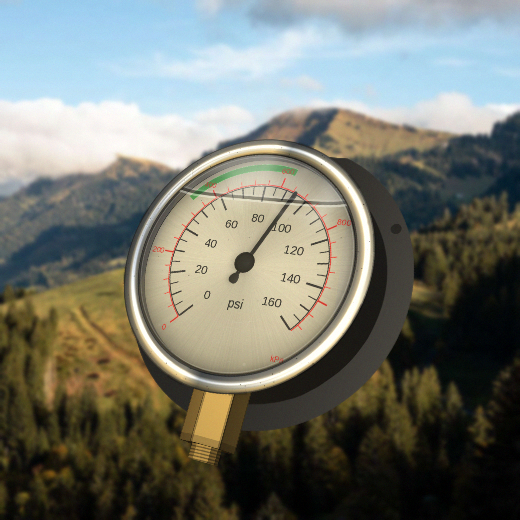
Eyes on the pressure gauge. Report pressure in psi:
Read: 95 psi
